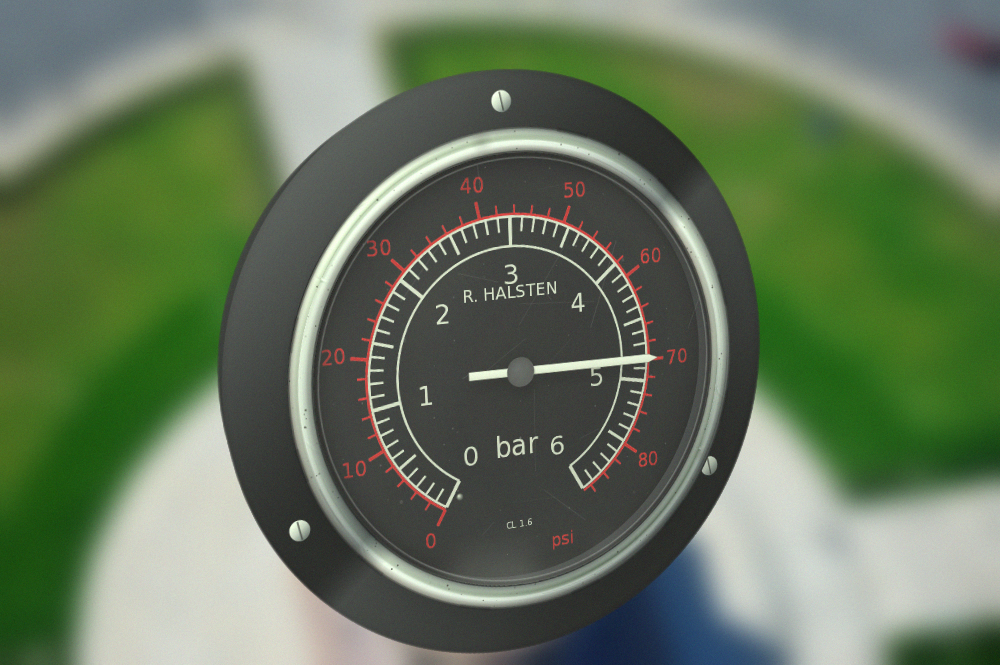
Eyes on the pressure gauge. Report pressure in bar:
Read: 4.8 bar
